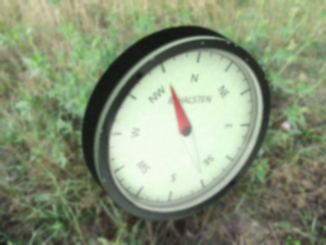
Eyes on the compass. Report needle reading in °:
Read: 330 °
